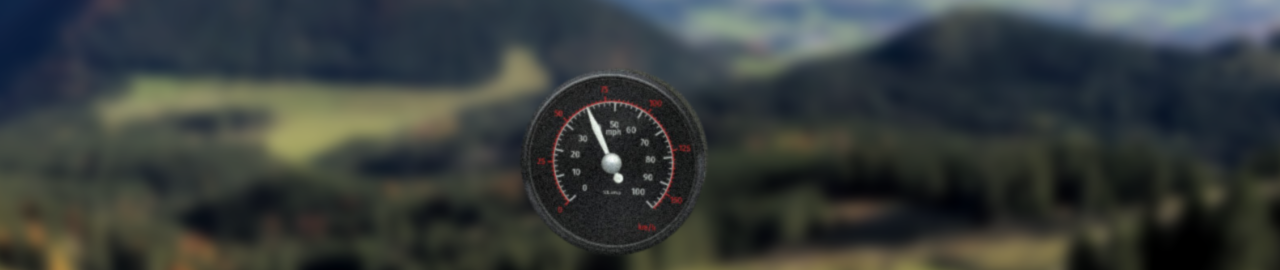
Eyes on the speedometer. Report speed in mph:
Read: 40 mph
